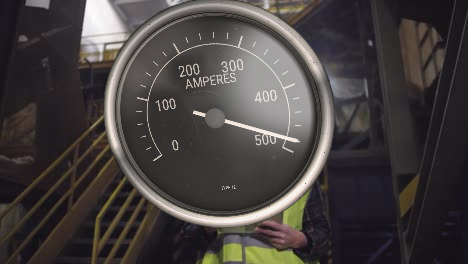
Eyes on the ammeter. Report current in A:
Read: 480 A
